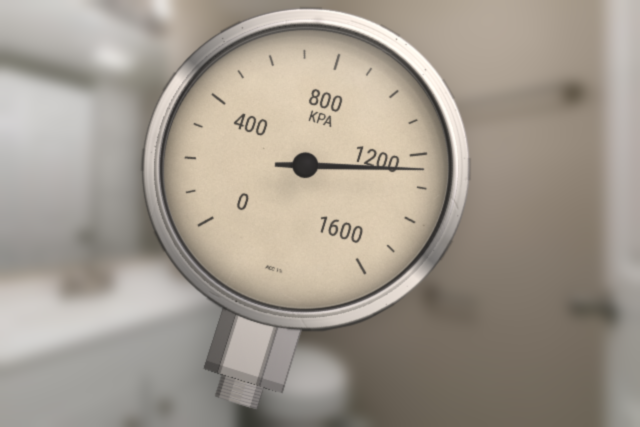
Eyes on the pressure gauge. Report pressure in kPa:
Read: 1250 kPa
